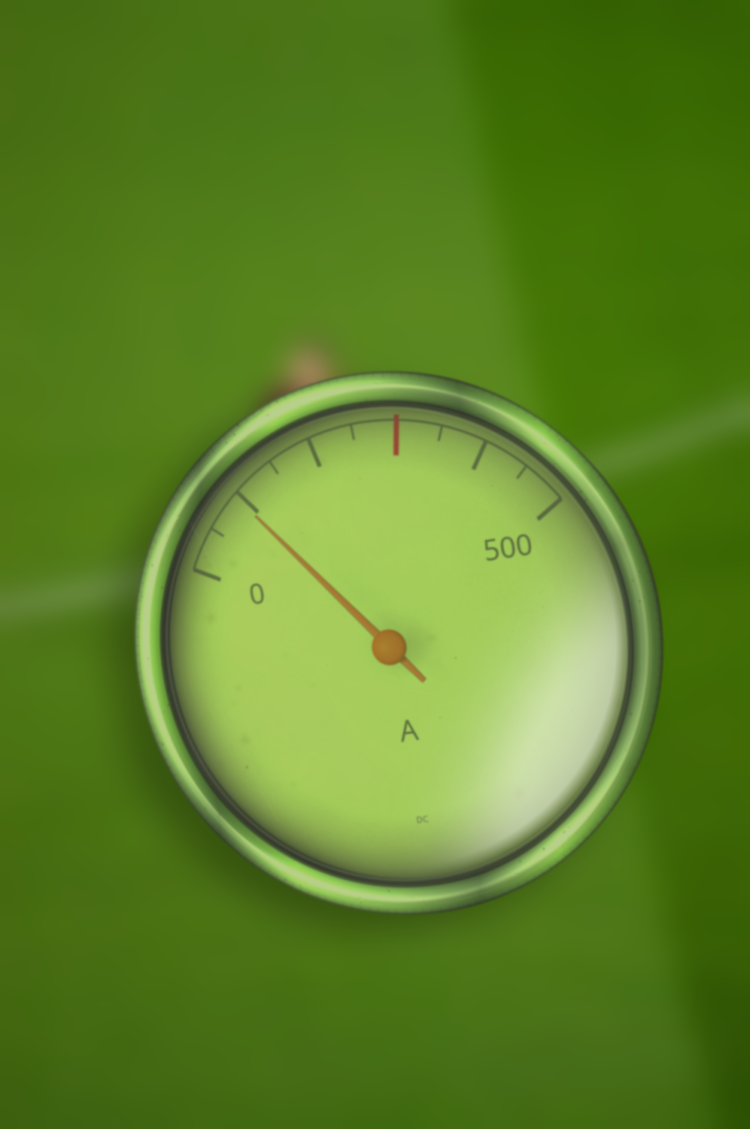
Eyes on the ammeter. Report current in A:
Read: 100 A
